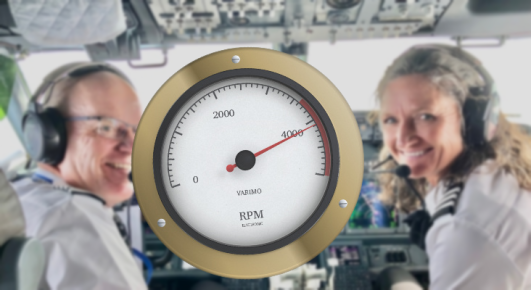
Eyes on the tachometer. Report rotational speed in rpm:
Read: 4100 rpm
